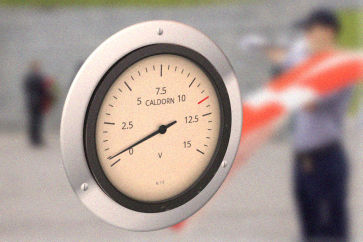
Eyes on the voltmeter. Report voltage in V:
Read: 0.5 V
